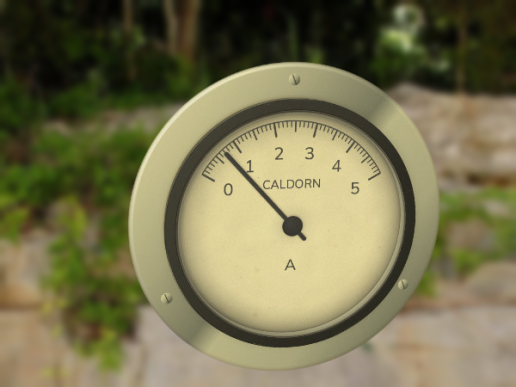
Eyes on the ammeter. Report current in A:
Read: 0.7 A
